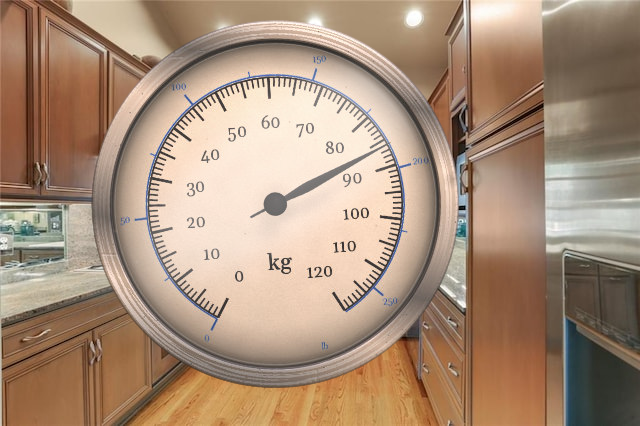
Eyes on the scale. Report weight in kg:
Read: 86 kg
